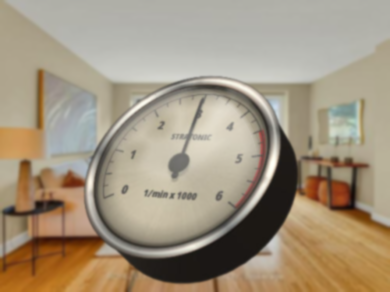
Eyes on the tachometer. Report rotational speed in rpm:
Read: 3000 rpm
